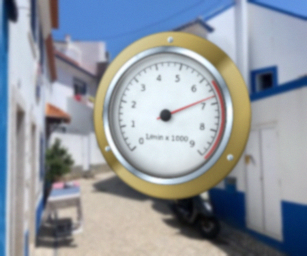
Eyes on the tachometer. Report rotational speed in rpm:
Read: 6750 rpm
